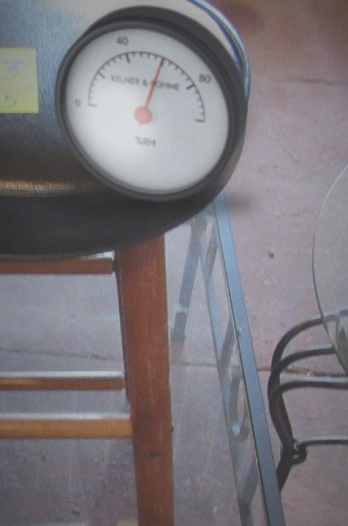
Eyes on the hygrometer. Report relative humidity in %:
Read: 60 %
